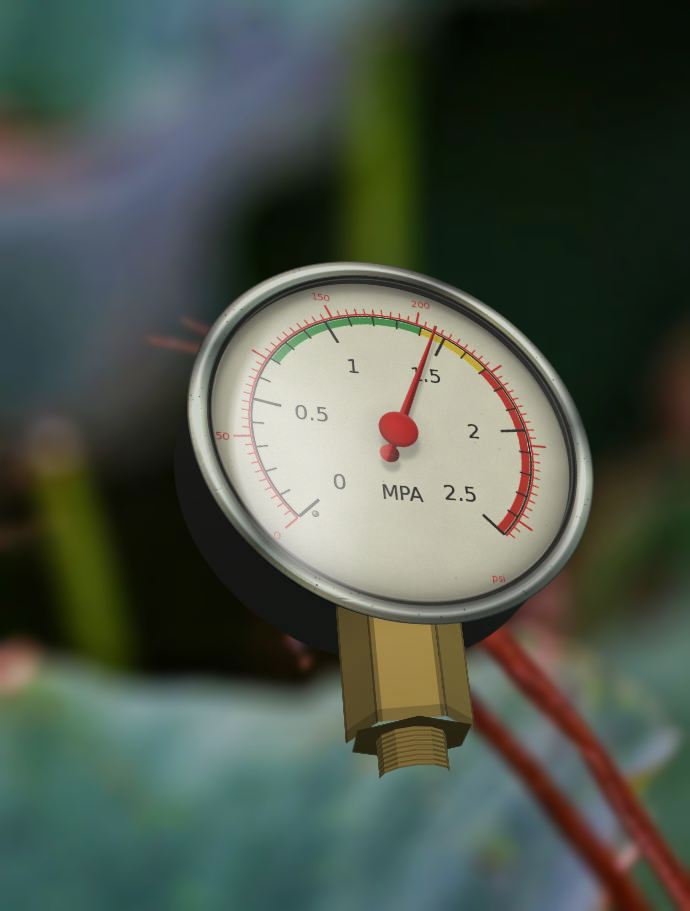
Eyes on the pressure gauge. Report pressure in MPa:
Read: 1.45 MPa
